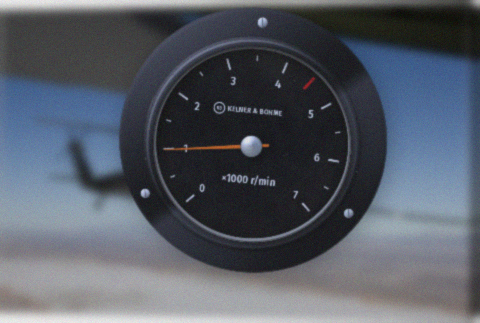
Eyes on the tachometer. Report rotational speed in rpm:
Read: 1000 rpm
